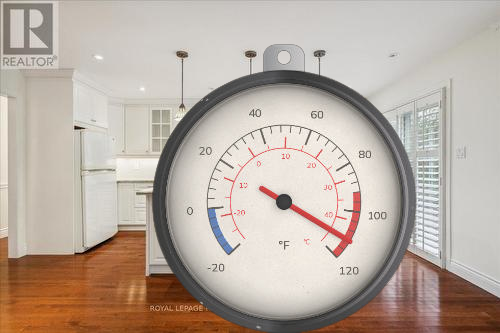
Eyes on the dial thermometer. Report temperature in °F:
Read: 112 °F
